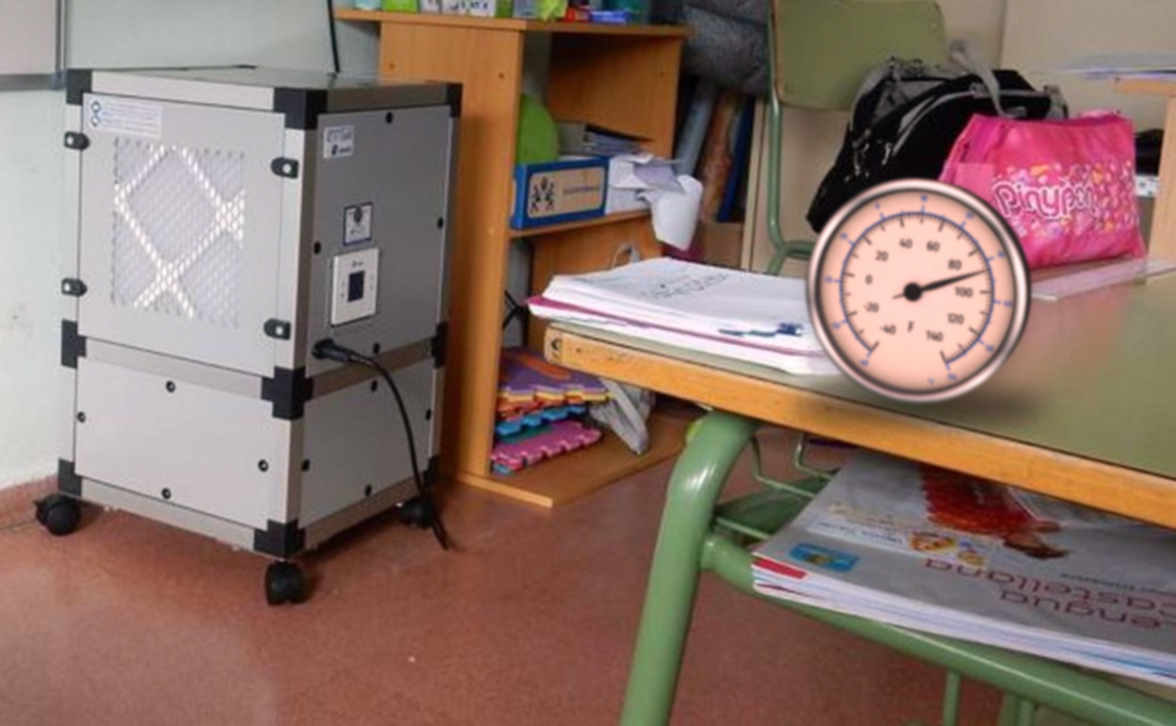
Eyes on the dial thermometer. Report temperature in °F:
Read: 90 °F
